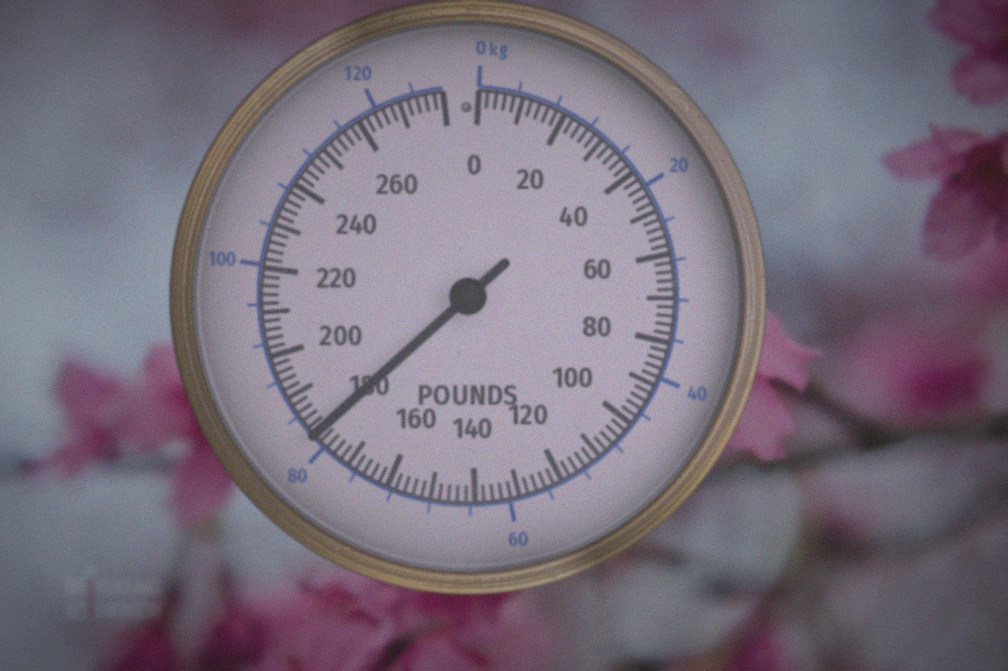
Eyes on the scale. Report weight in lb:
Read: 180 lb
